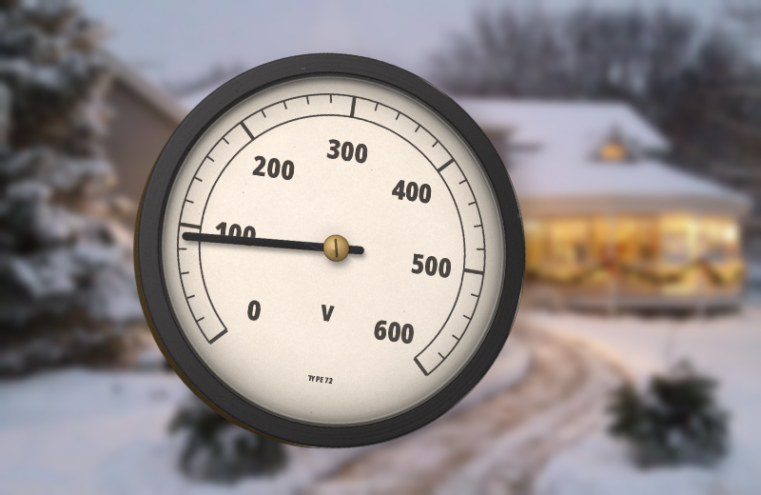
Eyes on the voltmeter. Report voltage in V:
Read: 90 V
